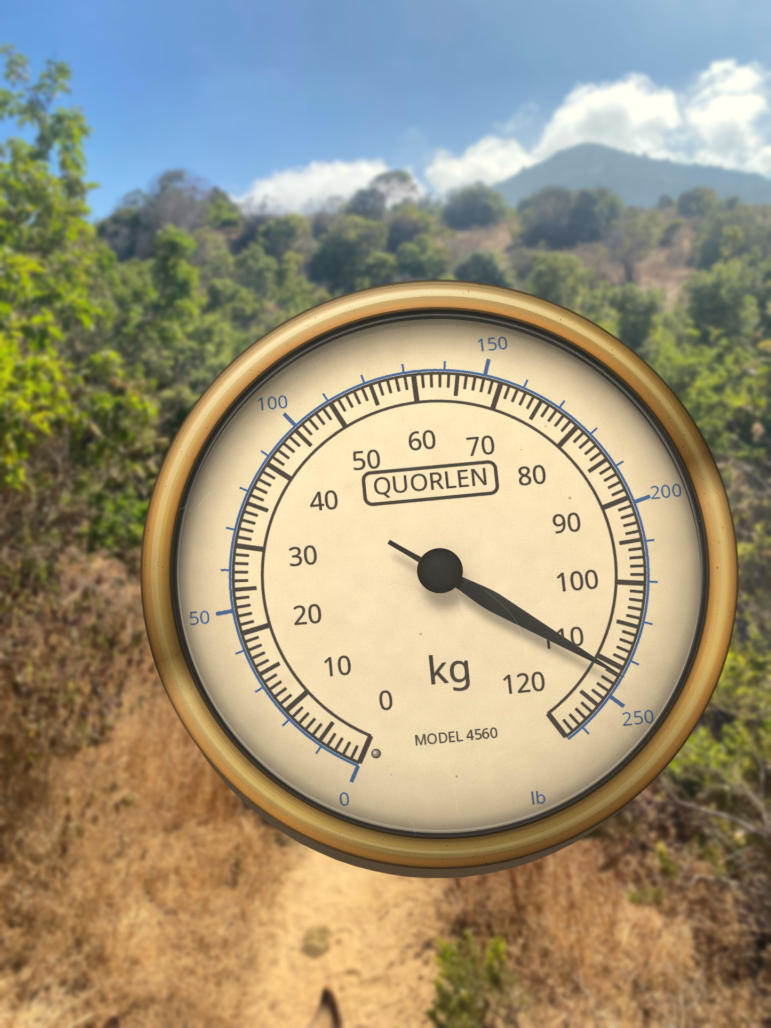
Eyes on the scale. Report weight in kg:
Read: 111 kg
